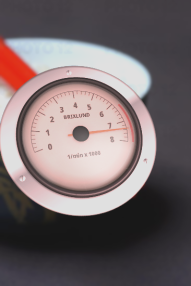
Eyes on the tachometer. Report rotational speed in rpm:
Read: 7400 rpm
